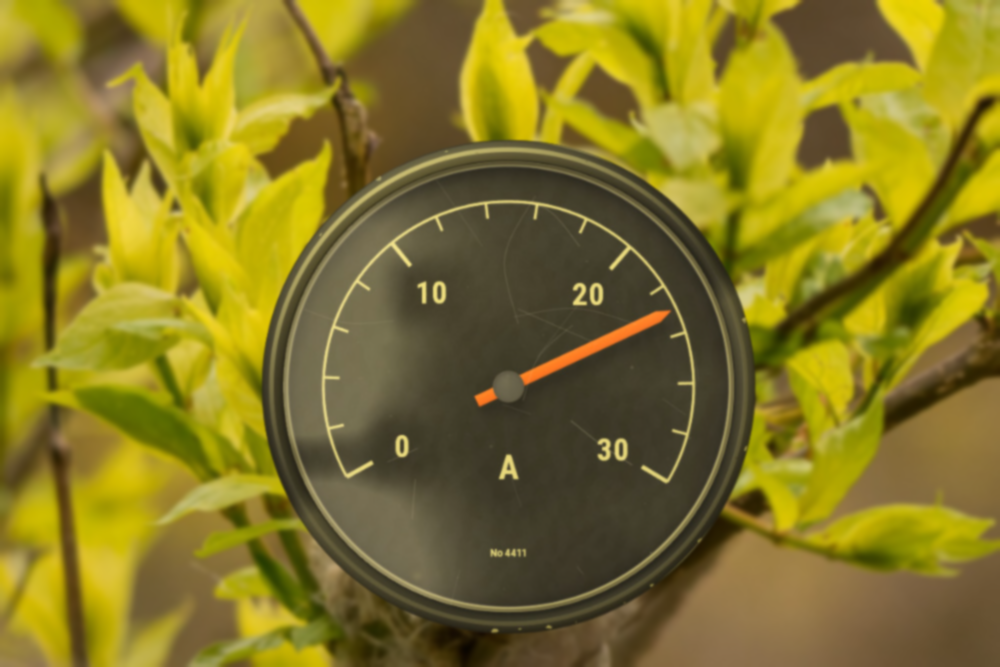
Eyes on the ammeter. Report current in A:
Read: 23 A
